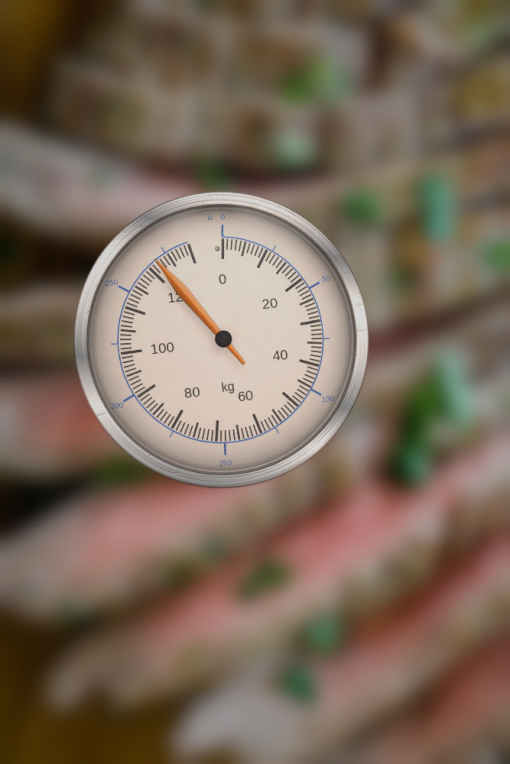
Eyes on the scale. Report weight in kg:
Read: 122 kg
